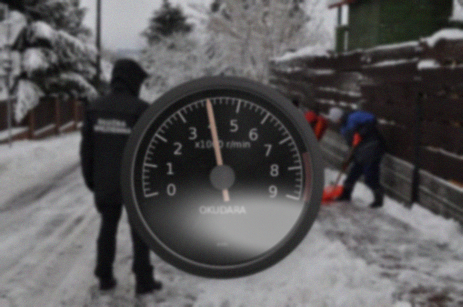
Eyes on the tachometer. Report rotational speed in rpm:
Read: 4000 rpm
